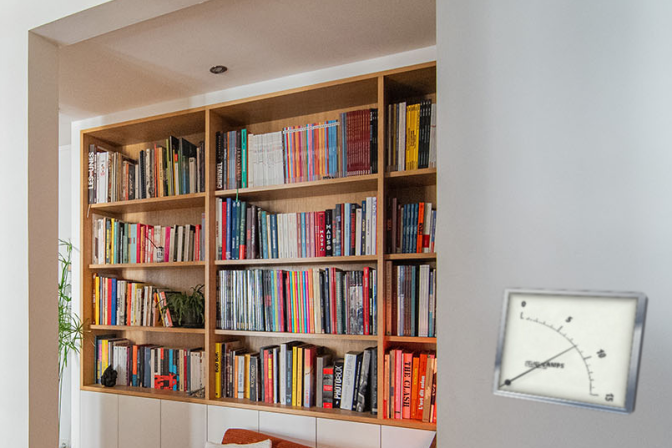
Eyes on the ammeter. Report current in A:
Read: 8 A
